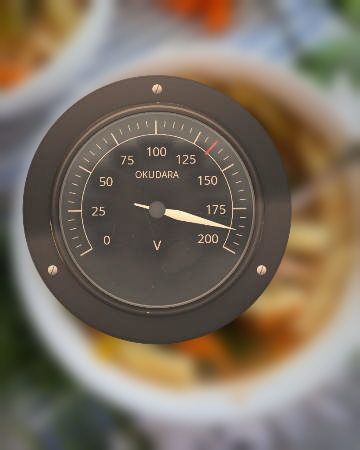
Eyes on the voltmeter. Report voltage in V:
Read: 187.5 V
